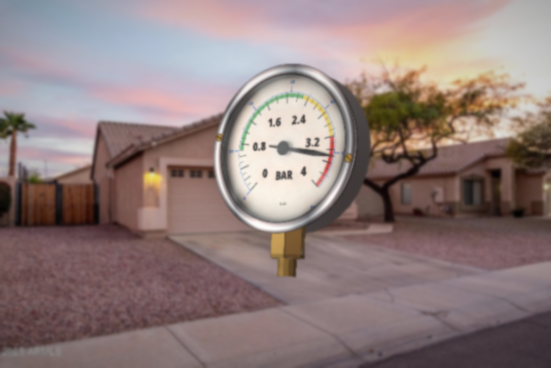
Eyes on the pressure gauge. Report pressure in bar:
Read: 3.5 bar
